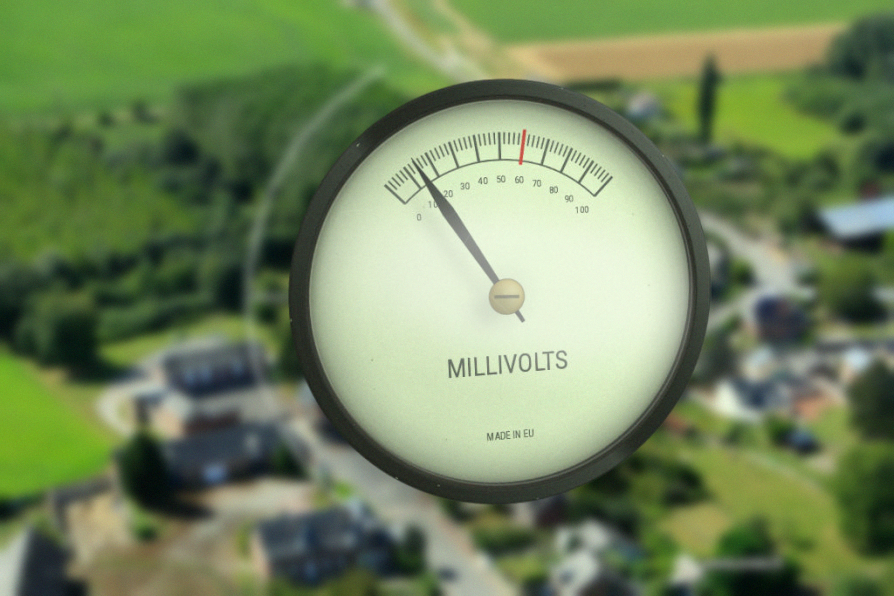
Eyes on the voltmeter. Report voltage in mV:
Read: 14 mV
